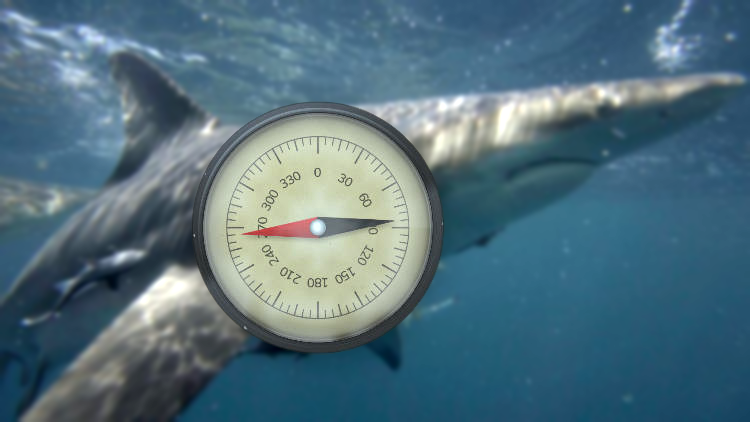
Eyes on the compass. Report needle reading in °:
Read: 265 °
